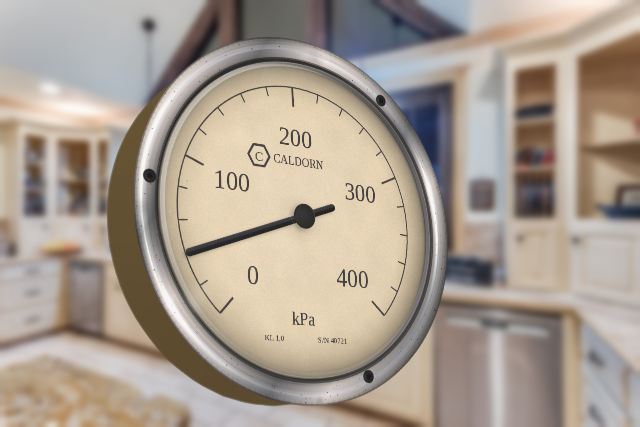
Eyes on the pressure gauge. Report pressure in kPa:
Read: 40 kPa
